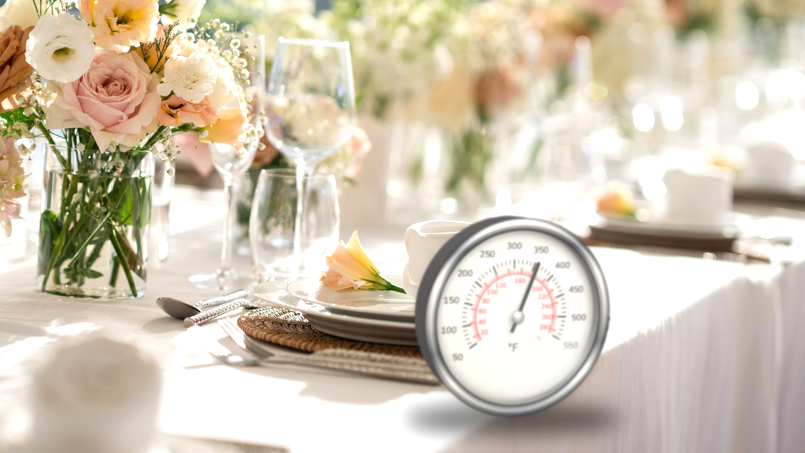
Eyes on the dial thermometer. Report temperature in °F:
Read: 350 °F
